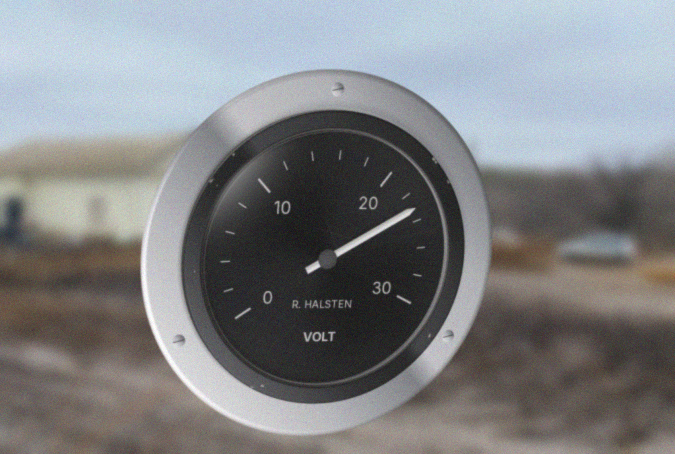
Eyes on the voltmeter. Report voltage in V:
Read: 23 V
